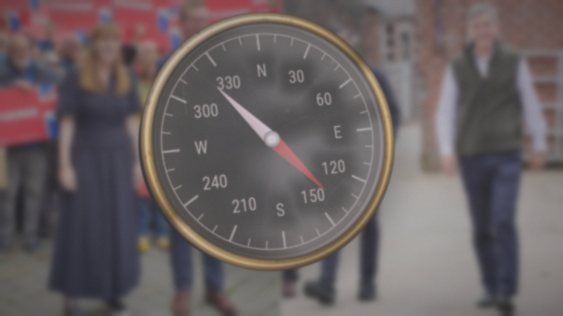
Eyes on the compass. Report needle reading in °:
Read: 140 °
